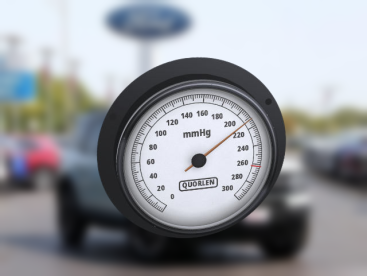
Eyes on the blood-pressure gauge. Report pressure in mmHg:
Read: 210 mmHg
